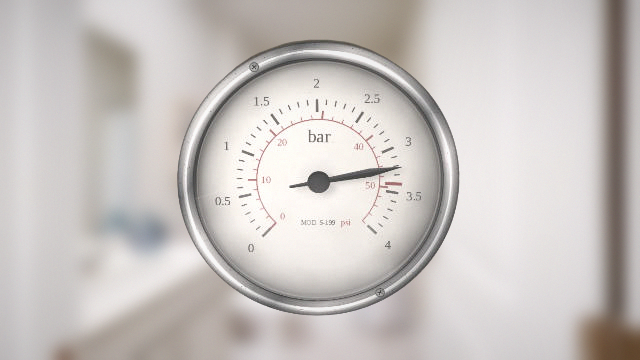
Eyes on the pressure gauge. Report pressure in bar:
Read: 3.2 bar
